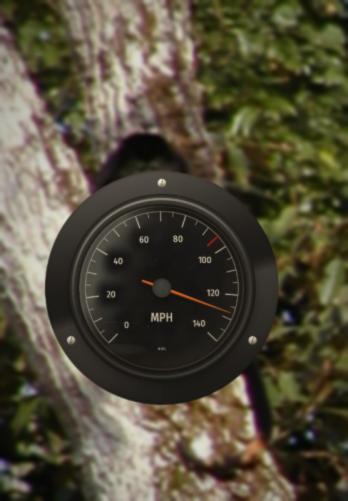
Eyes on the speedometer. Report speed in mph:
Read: 127.5 mph
